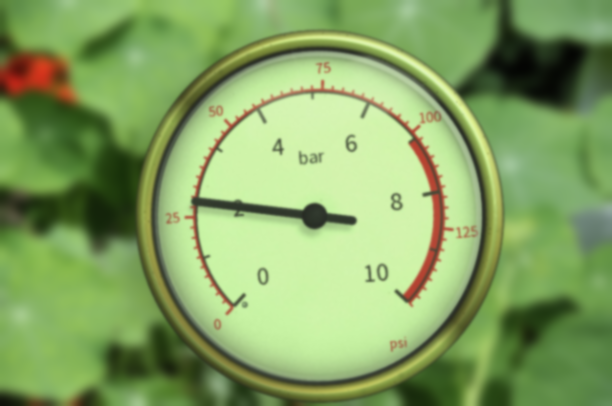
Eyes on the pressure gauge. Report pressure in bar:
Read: 2 bar
